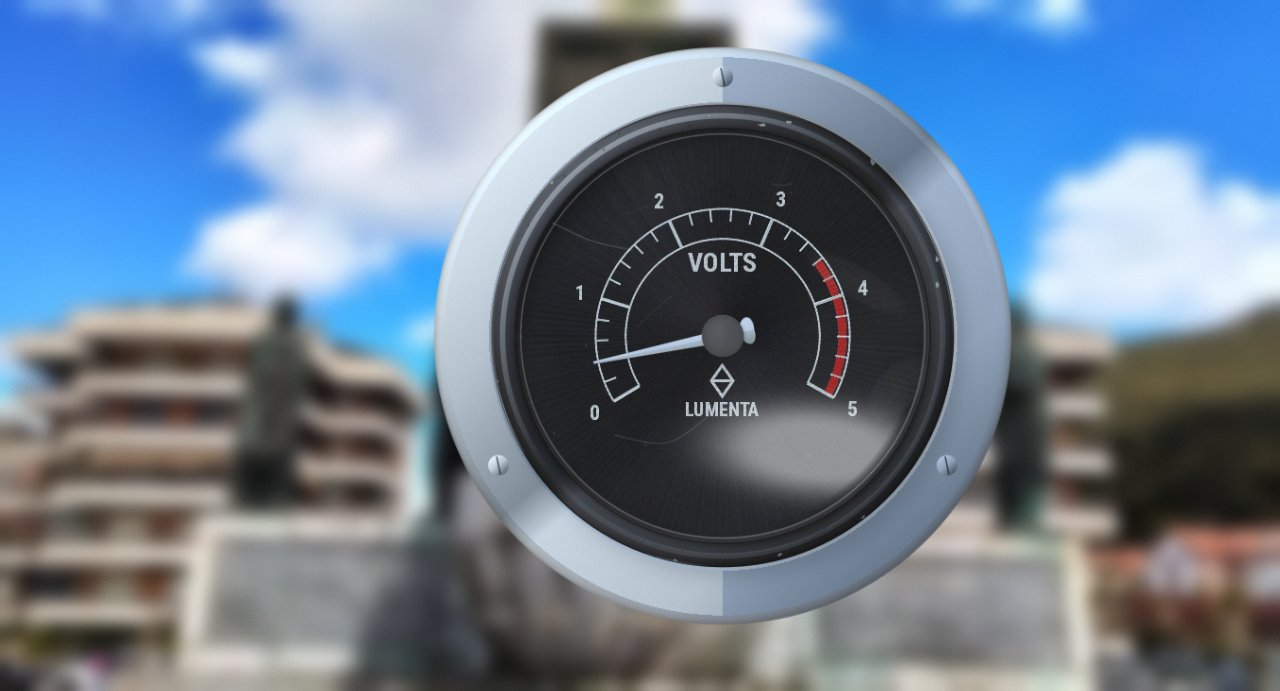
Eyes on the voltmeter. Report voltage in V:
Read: 0.4 V
